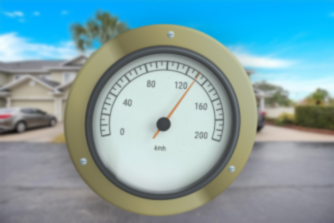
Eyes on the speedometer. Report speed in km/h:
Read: 130 km/h
